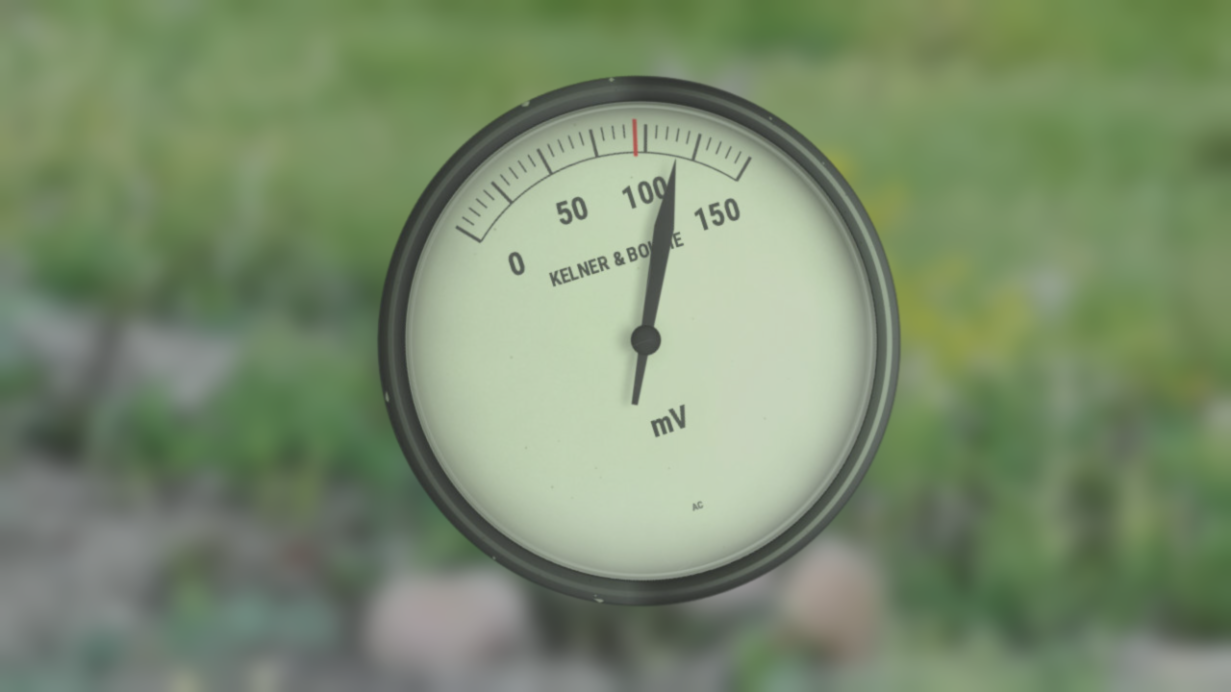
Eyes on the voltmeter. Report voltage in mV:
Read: 115 mV
